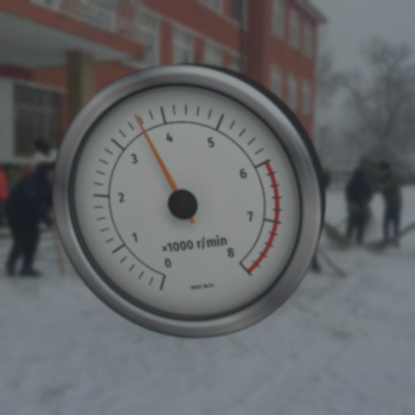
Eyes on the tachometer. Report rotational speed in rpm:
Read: 3600 rpm
